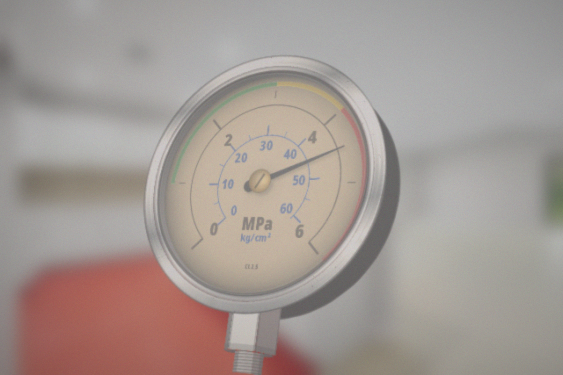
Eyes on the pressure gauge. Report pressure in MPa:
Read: 4.5 MPa
